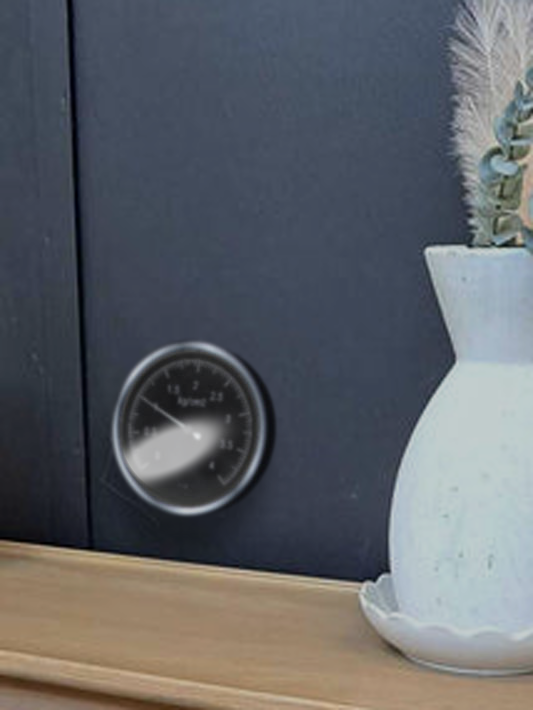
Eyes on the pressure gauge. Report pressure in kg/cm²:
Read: 1 kg/cm²
